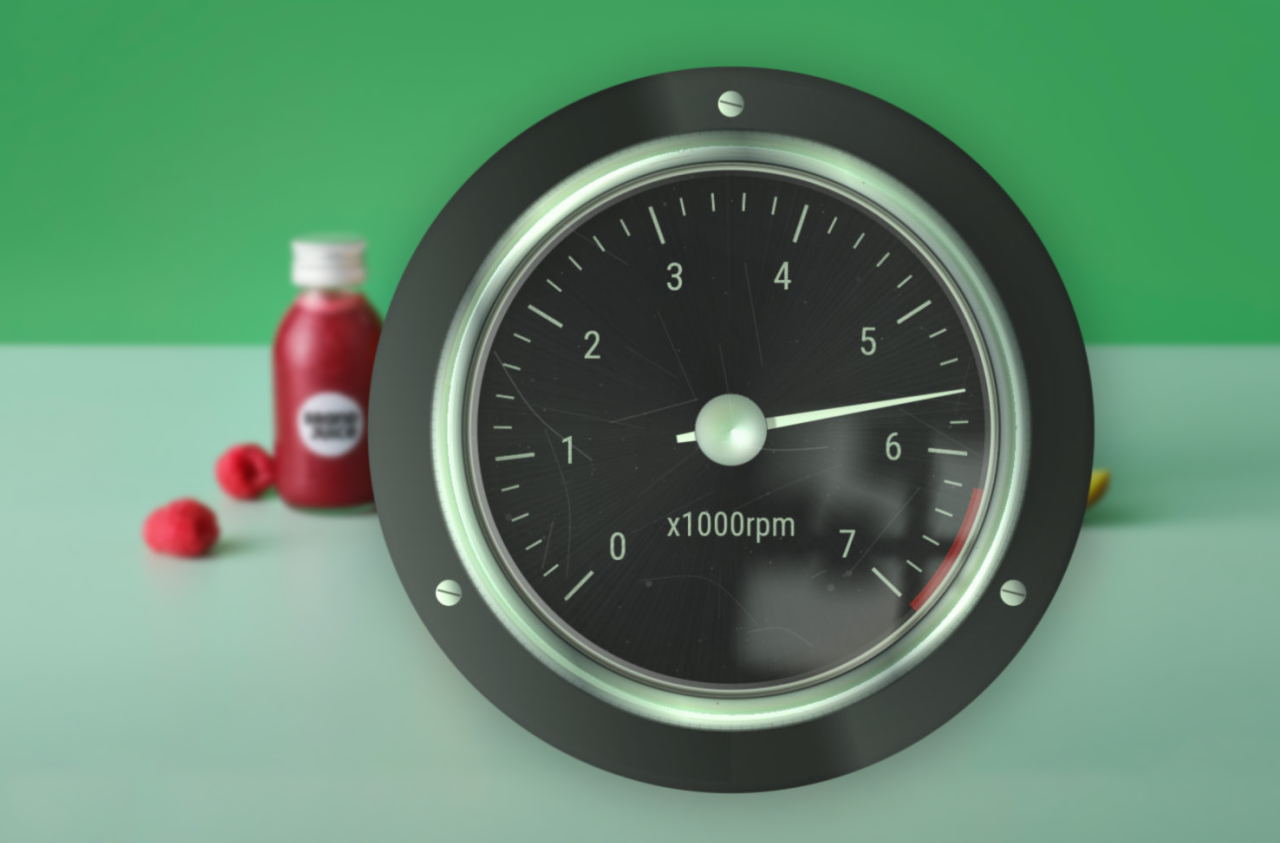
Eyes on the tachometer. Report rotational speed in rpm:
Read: 5600 rpm
